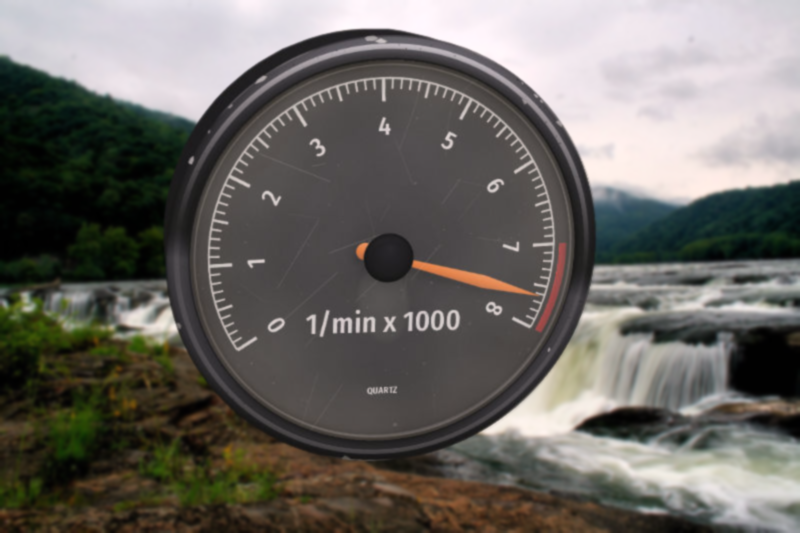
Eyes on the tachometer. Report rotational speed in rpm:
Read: 7600 rpm
